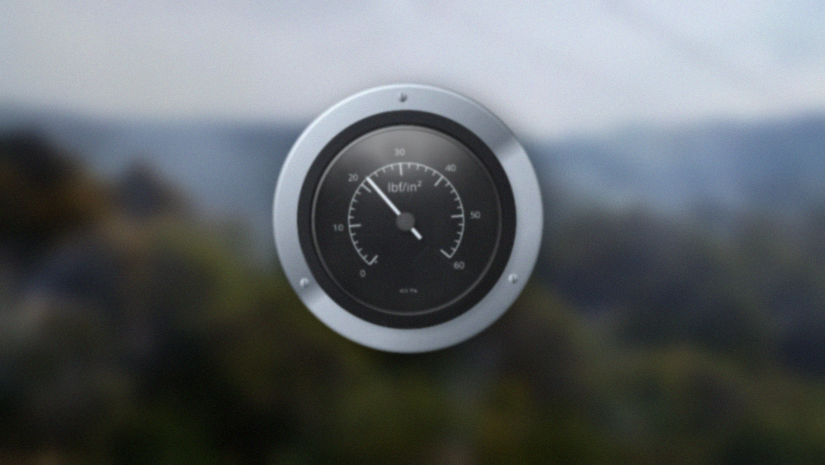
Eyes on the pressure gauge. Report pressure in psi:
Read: 22 psi
